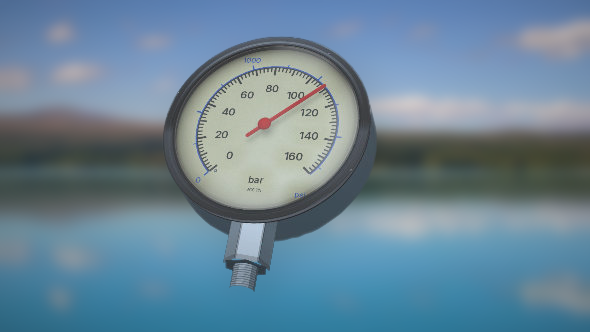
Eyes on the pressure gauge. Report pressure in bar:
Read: 110 bar
